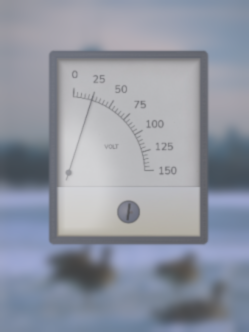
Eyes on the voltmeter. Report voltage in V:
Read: 25 V
